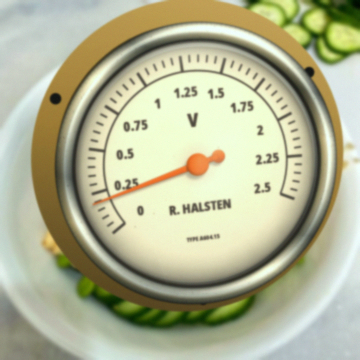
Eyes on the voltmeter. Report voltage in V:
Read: 0.2 V
